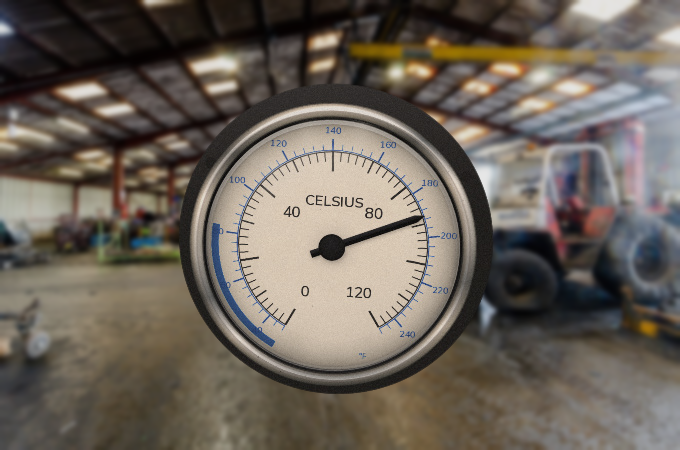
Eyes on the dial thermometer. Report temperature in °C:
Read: 88 °C
